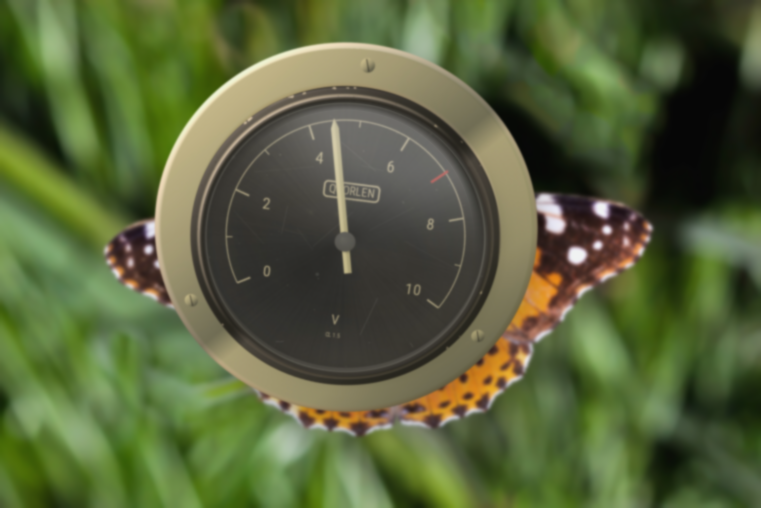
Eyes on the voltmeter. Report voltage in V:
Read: 4.5 V
